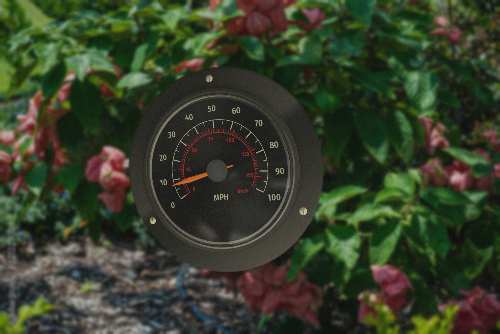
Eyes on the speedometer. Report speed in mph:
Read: 7.5 mph
